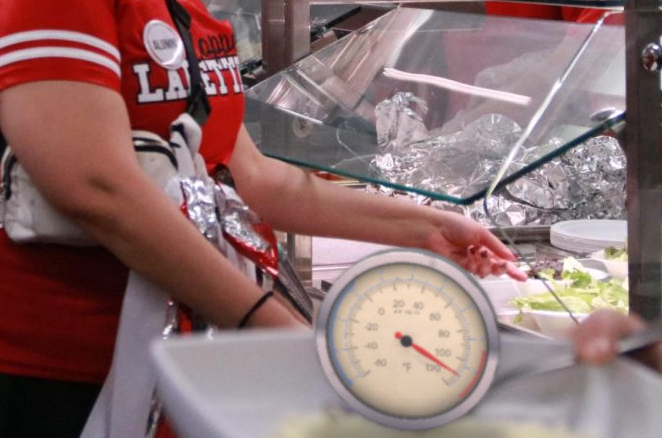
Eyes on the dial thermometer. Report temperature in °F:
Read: 110 °F
